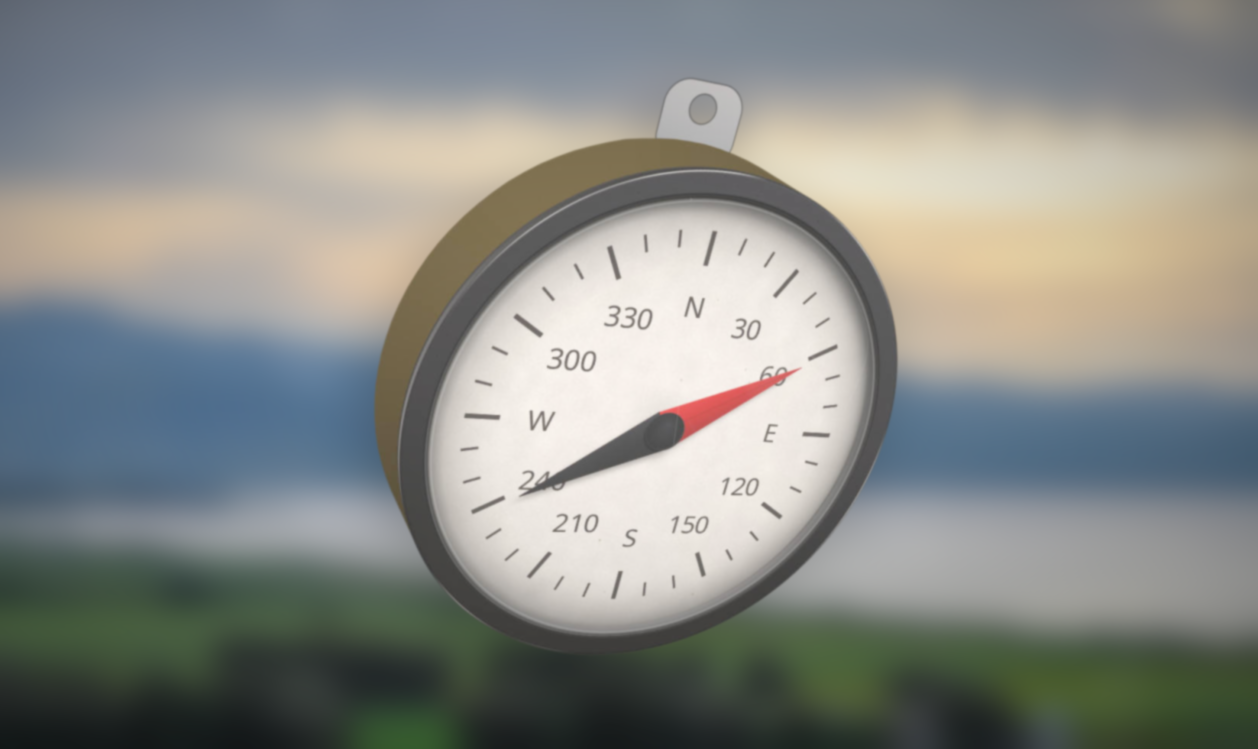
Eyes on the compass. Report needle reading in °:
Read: 60 °
